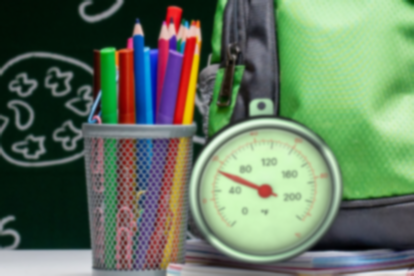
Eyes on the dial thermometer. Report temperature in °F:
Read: 60 °F
